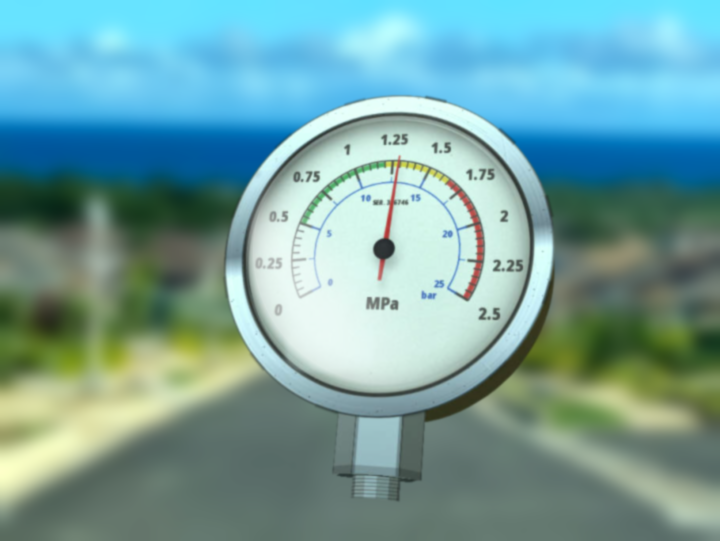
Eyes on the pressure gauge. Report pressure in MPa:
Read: 1.3 MPa
